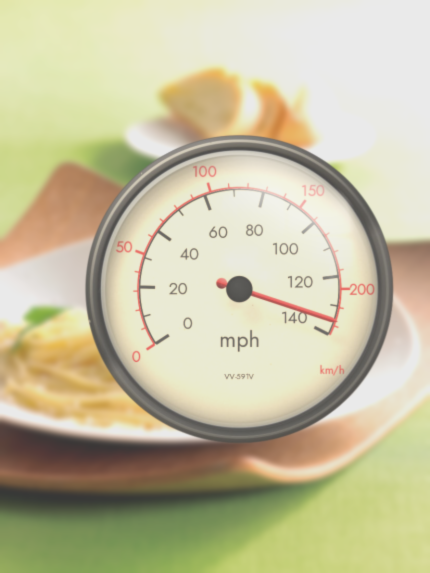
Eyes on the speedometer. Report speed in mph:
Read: 135 mph
